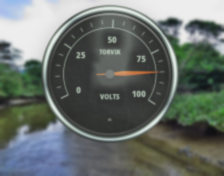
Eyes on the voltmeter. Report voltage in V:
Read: 85 V
